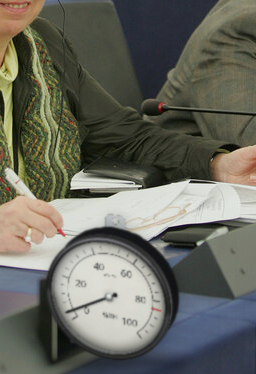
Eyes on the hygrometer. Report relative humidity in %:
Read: 4 %
